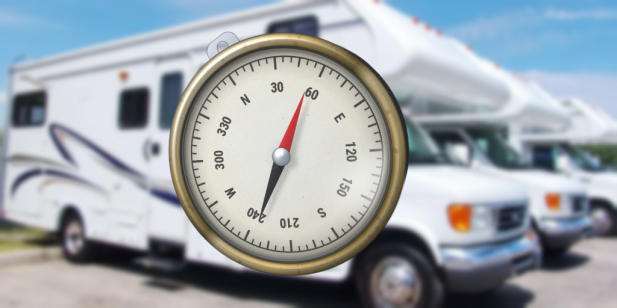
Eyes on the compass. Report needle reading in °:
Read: 55 °
